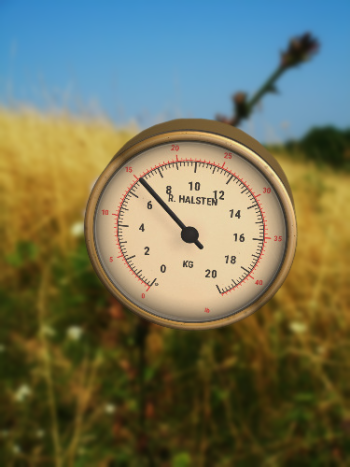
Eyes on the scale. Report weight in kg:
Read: 7 kg
